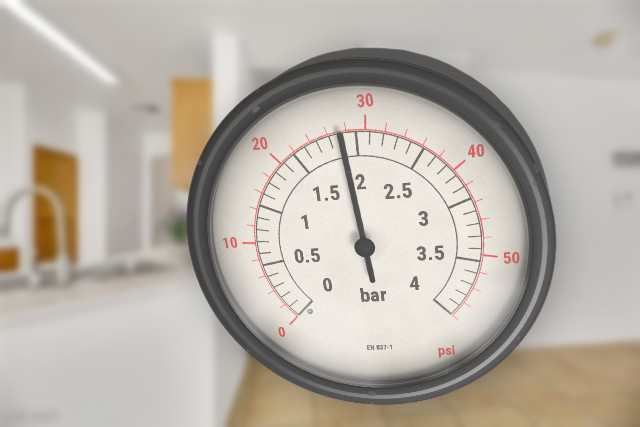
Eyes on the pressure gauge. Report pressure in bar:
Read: 1.9 bar
